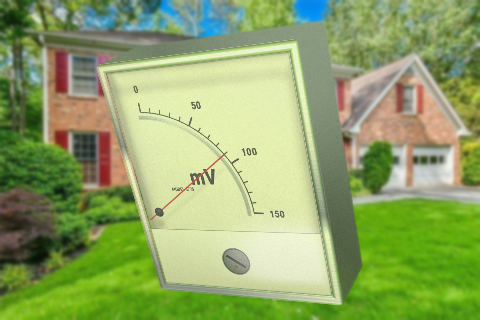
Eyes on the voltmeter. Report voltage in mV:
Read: 90 mV
